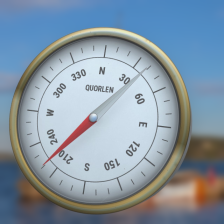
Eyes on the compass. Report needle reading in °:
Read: 220 °
